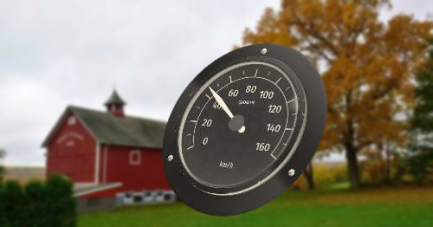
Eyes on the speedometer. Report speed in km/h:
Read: 45 km/h
